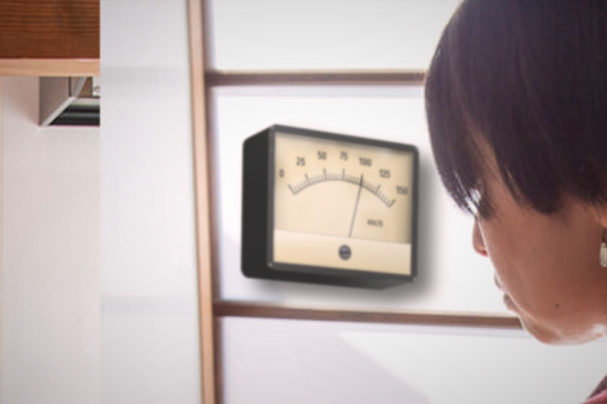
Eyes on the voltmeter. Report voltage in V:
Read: 100 V
